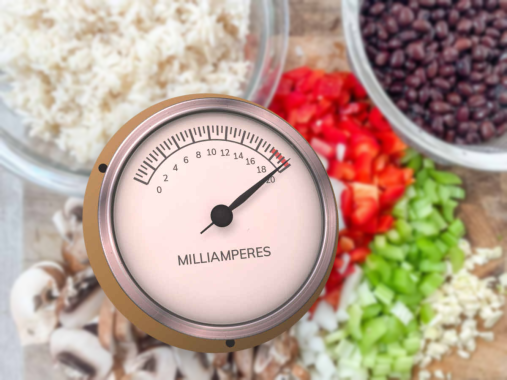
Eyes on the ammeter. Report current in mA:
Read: 19.5 mA
